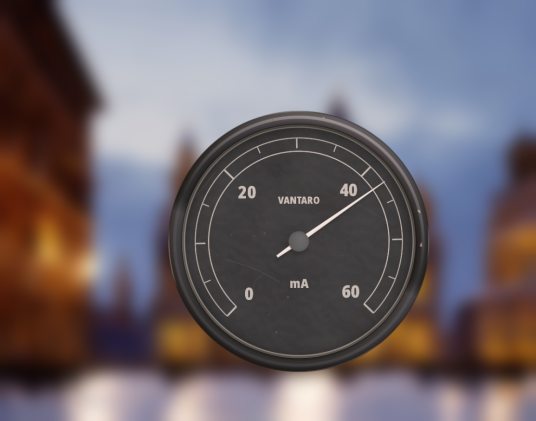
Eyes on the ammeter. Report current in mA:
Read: 42.5 mA
